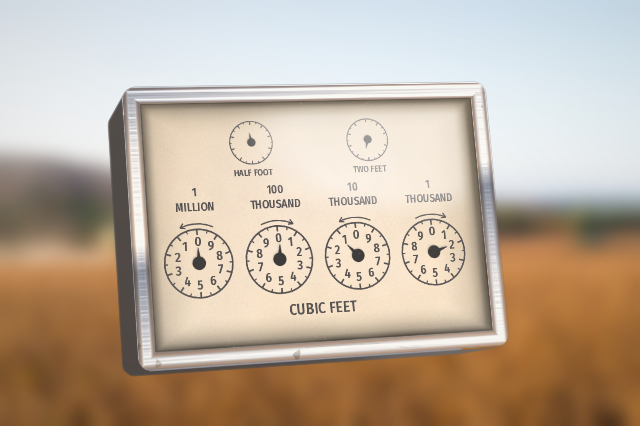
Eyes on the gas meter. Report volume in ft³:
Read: 1200 ft³
